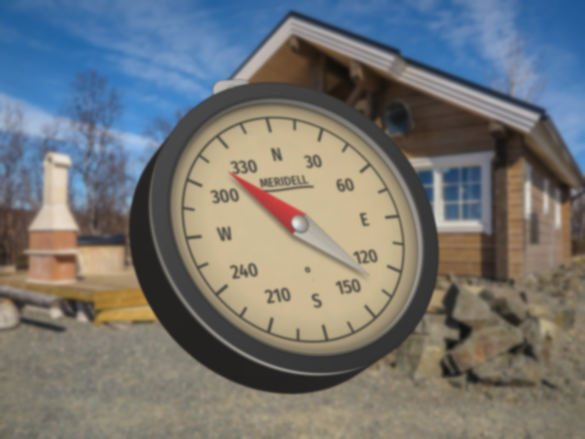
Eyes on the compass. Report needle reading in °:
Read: 315 °
